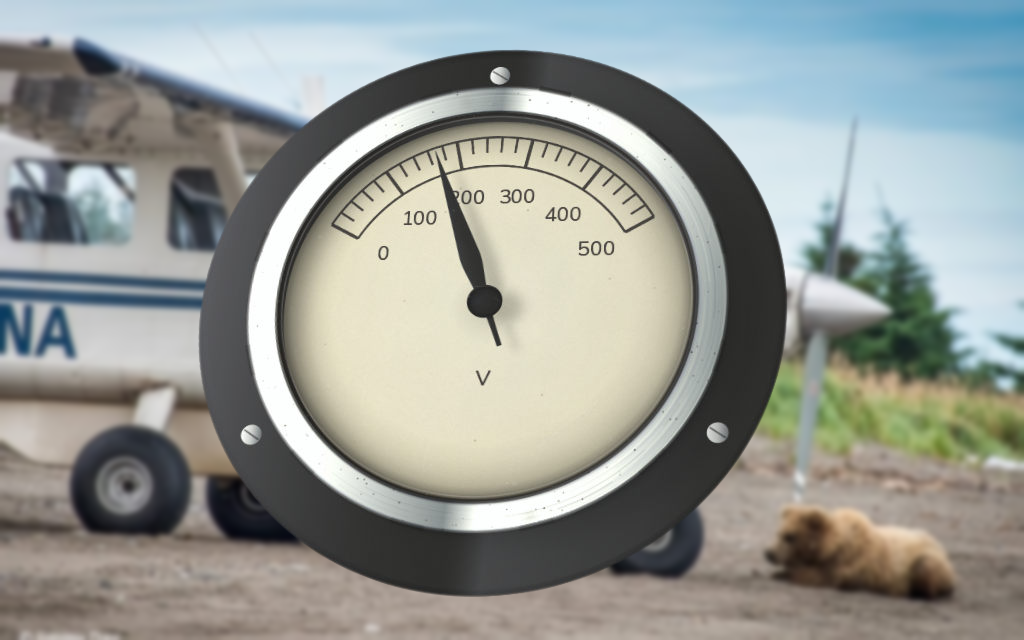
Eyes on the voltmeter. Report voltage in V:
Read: 170 V
